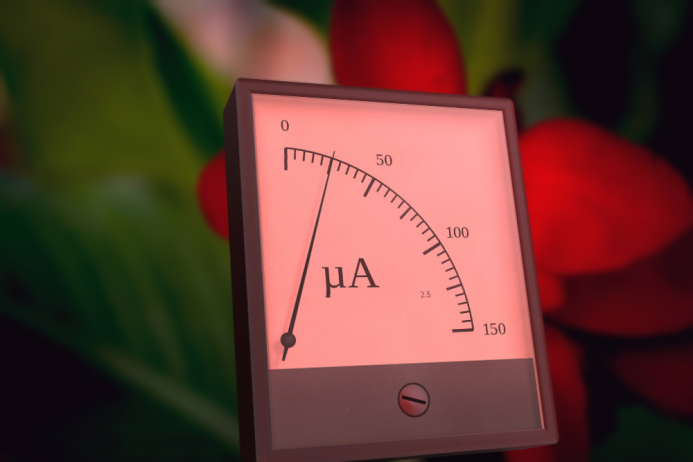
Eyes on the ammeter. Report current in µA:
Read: 25 µA
